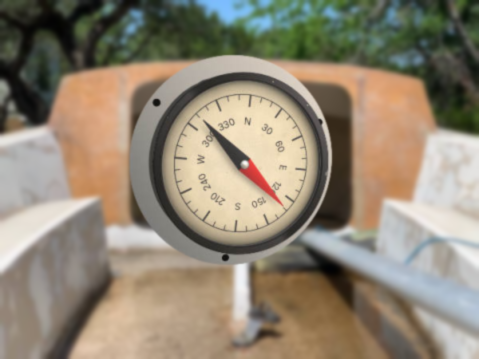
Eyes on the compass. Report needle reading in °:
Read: 130 °
